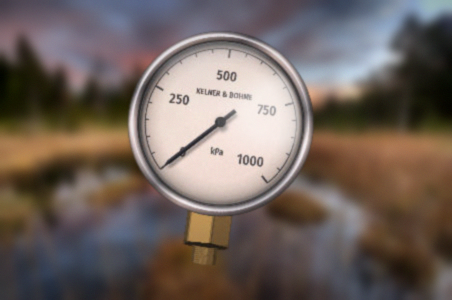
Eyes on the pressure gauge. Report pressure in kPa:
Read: 0 kPa
